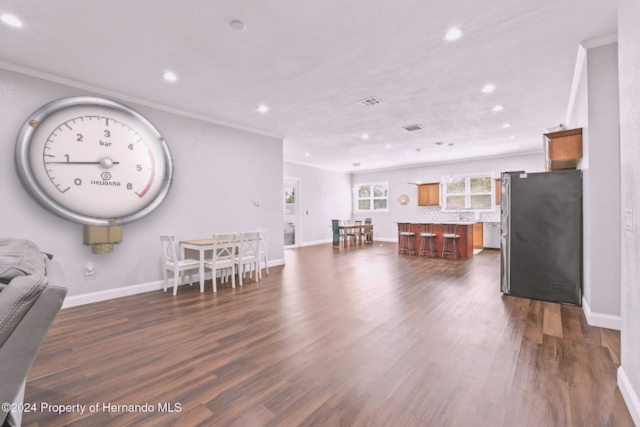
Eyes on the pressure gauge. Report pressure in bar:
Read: 0.8 bar
